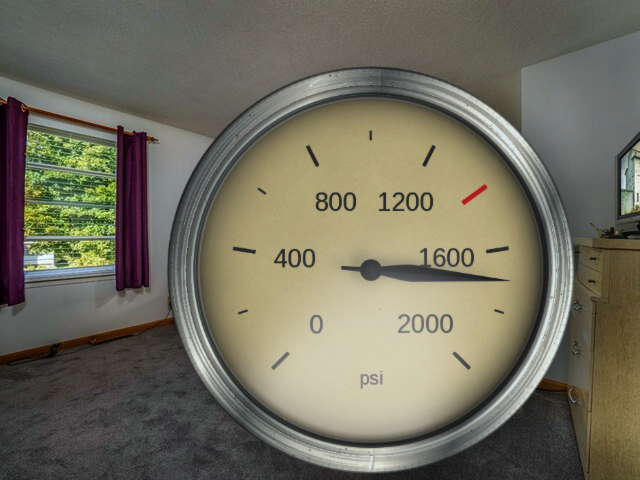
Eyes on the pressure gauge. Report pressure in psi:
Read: 1700 psi
